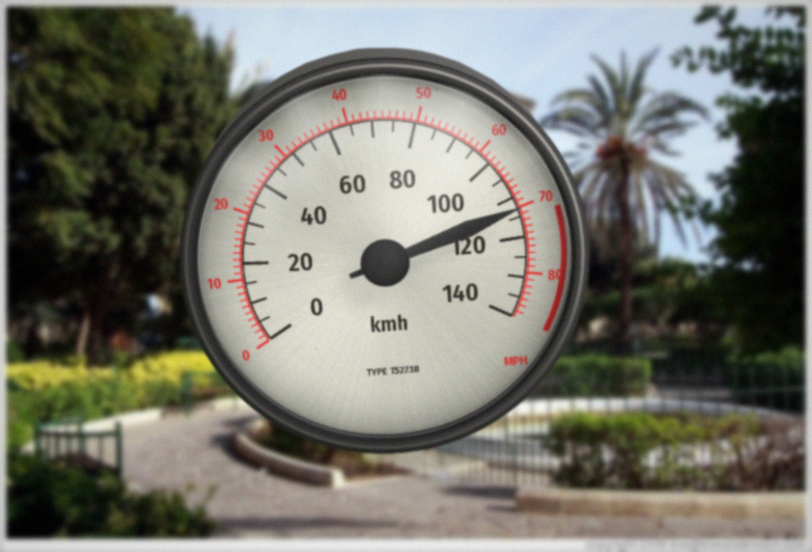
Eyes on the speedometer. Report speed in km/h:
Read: 112.5 km/h
